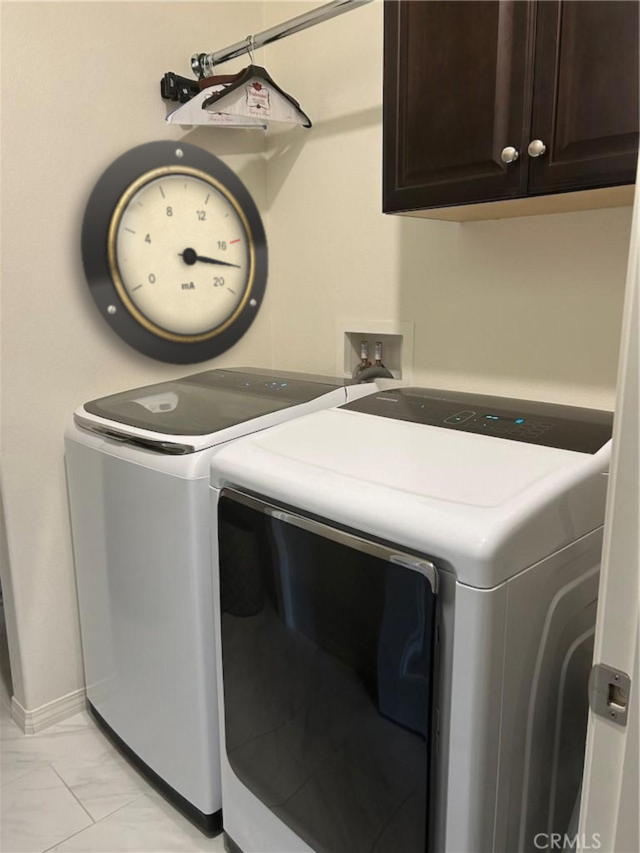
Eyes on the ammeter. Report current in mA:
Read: 18 mA
